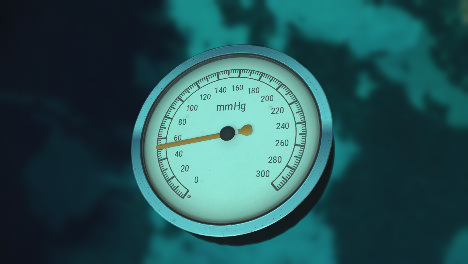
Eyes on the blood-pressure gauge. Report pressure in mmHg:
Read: 50 mmHg
